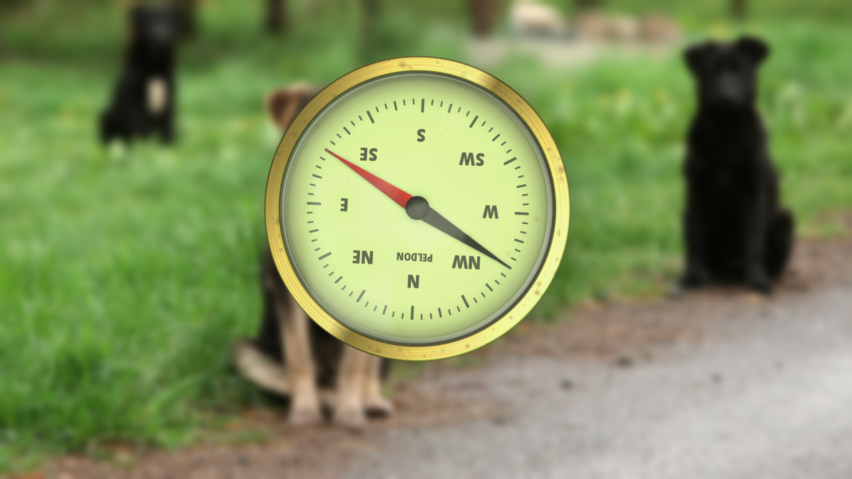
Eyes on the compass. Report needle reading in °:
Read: 120 °
